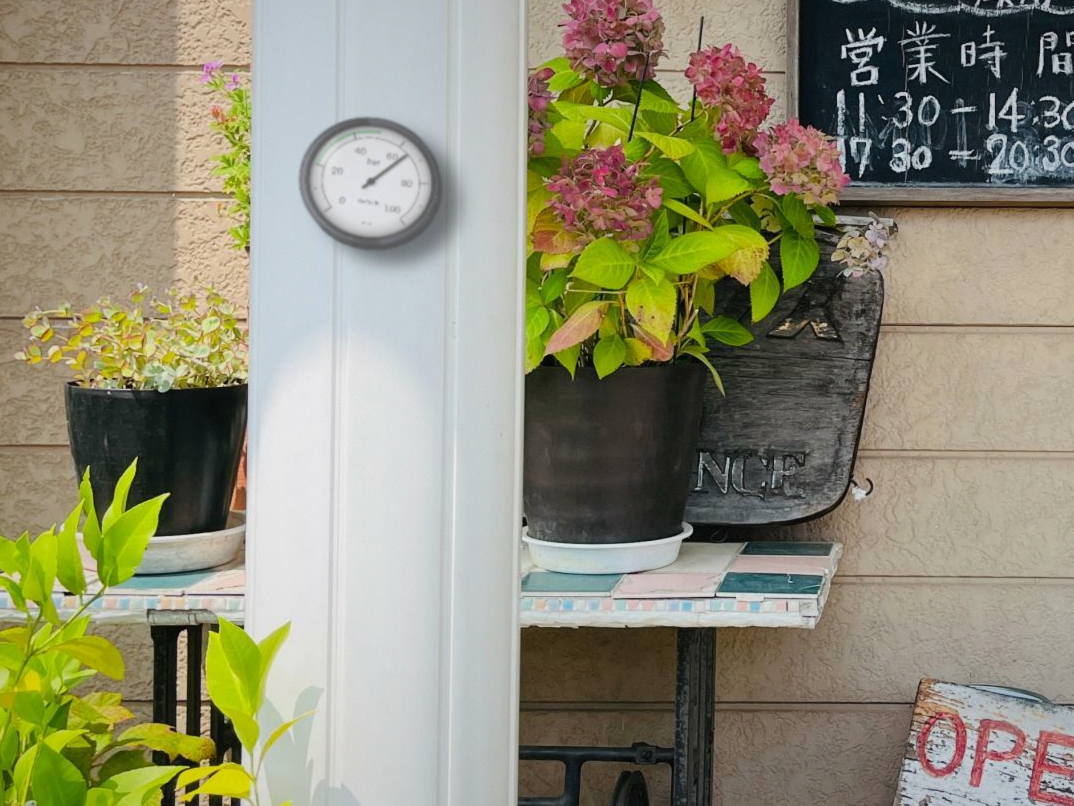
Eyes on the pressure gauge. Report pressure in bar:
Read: 65 bar
